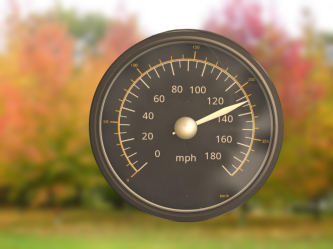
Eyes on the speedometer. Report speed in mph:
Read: 132.5 mph
